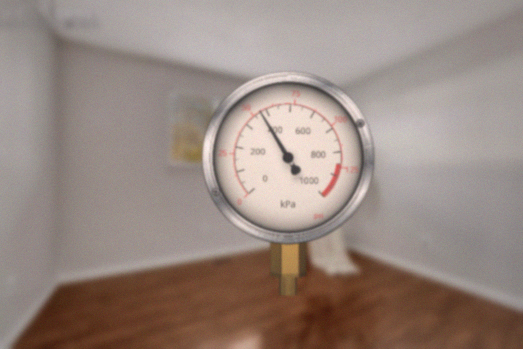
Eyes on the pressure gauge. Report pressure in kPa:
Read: 375 kPa
